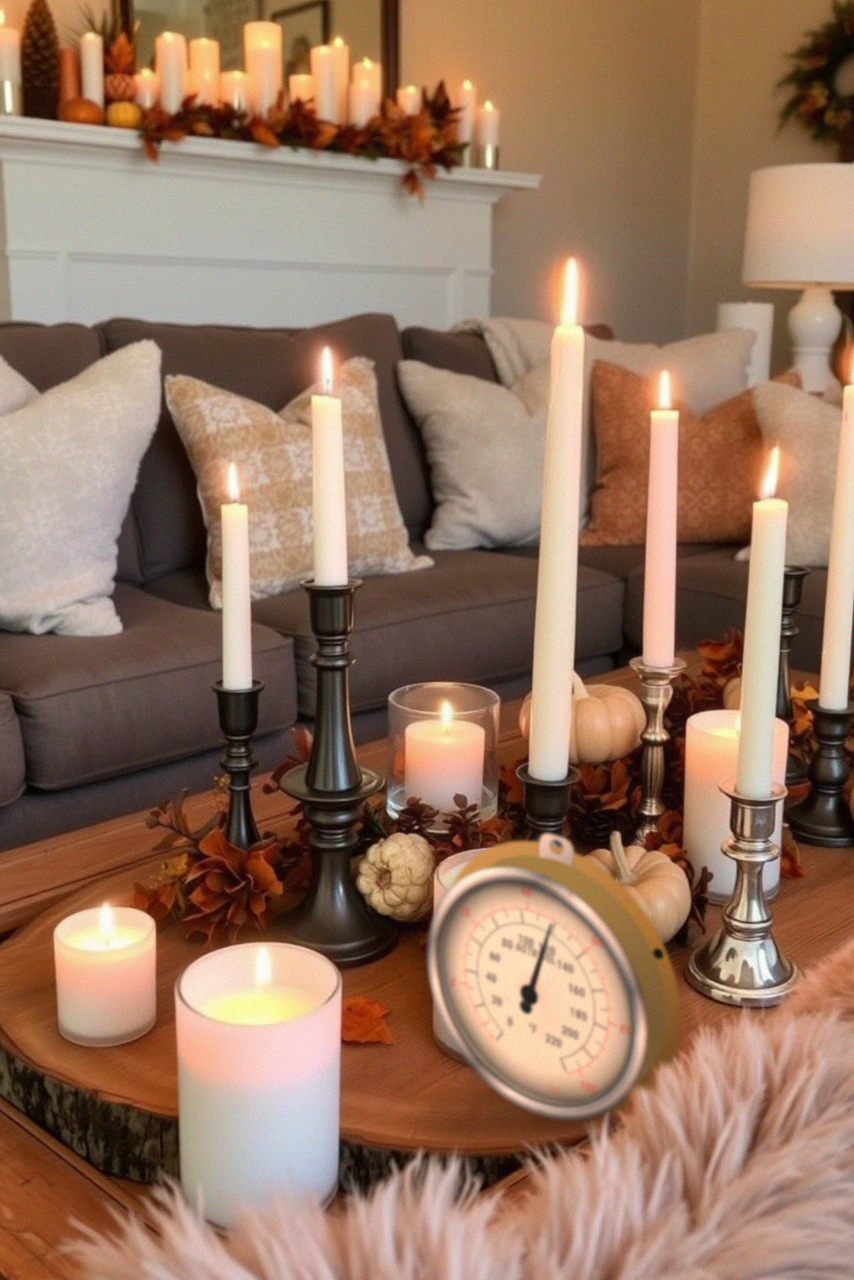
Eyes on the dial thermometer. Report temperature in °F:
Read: 120 °F
